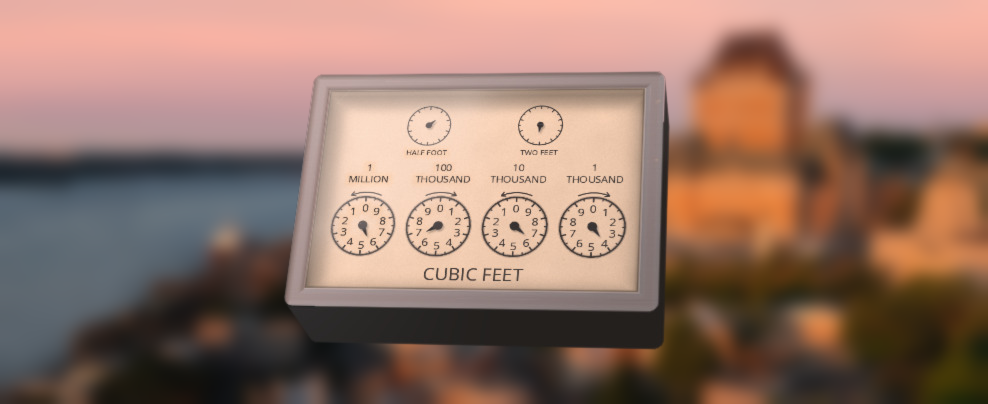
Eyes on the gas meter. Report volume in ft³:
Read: 566400 ft³
